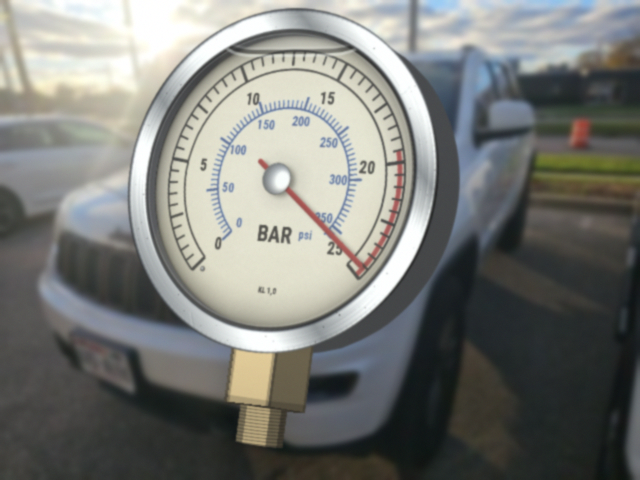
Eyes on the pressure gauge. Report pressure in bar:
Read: 24.5 bar
